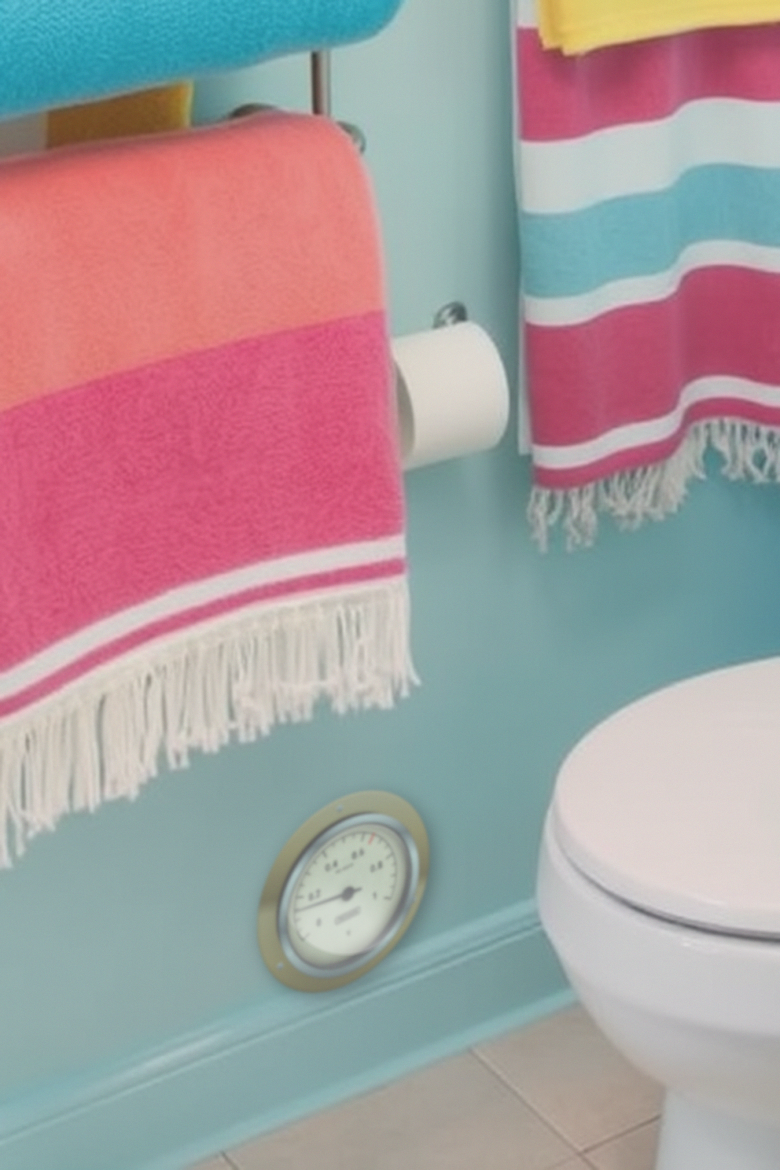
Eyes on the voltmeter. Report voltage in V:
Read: 0.15 V
